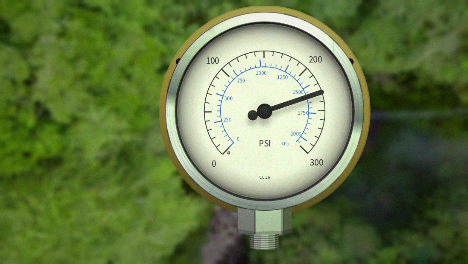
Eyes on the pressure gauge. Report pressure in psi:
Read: 230 psi
